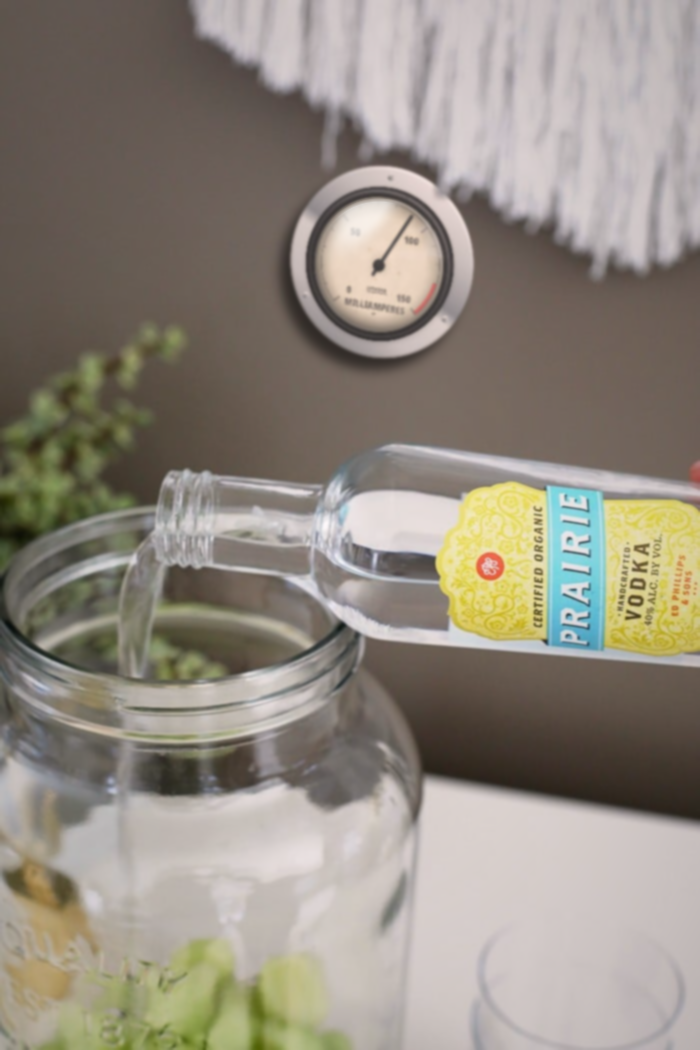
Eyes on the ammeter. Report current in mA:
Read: 90 mA
